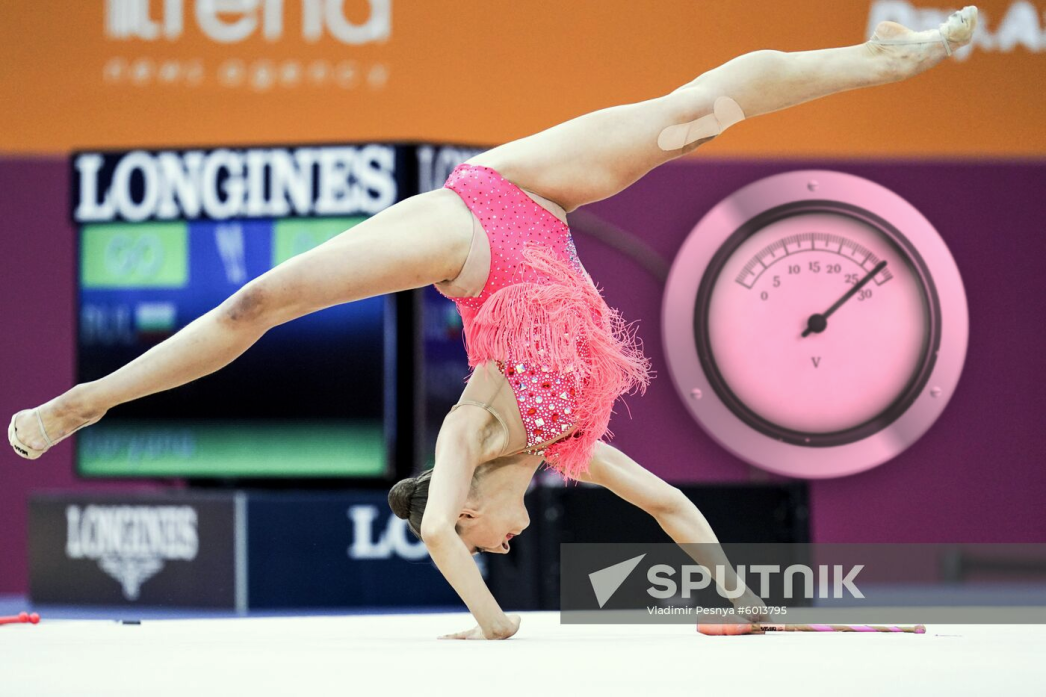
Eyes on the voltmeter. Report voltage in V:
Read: 27.5 V
